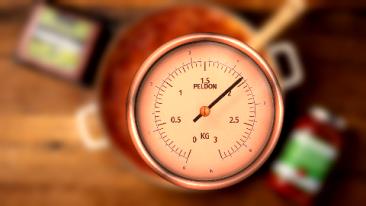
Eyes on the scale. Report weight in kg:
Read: 1.95 kg
